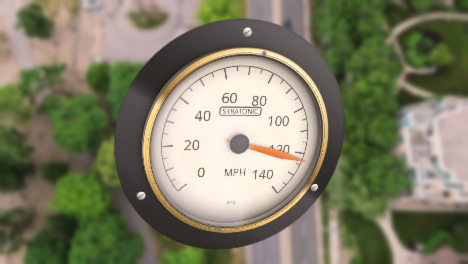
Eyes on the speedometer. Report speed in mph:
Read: 122.5 mph
